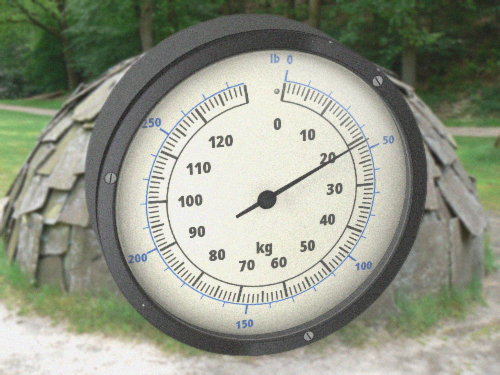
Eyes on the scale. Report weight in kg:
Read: 20 kg
